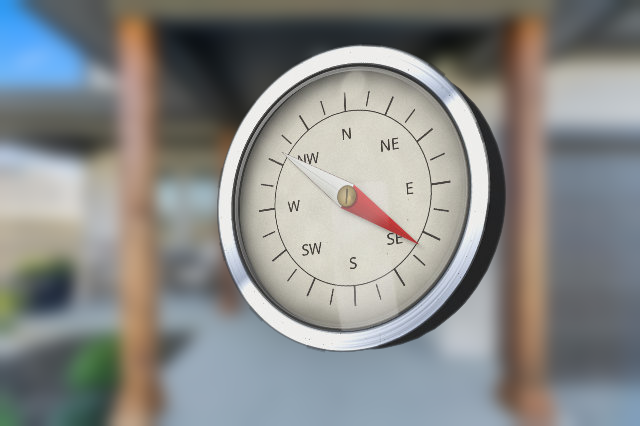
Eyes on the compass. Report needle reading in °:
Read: 127.5 °
